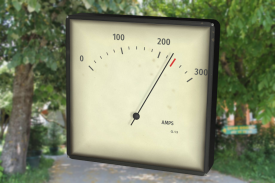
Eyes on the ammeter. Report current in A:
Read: 230 A
